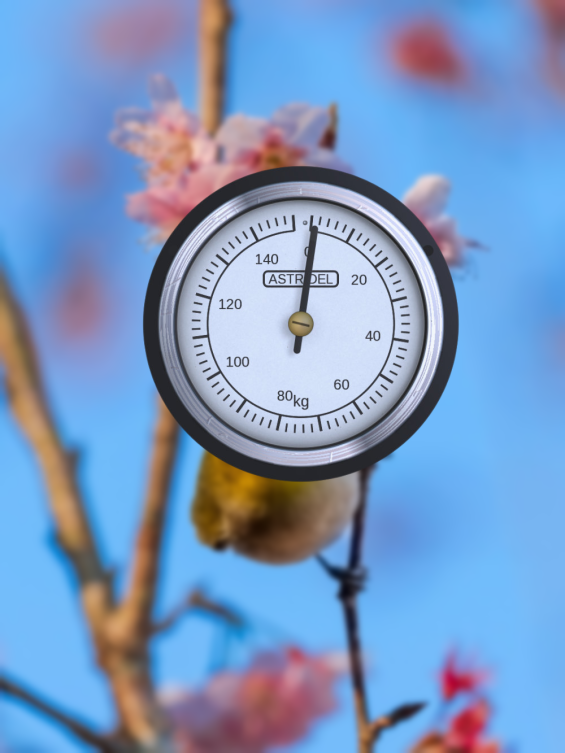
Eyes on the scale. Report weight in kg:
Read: 1 kg
